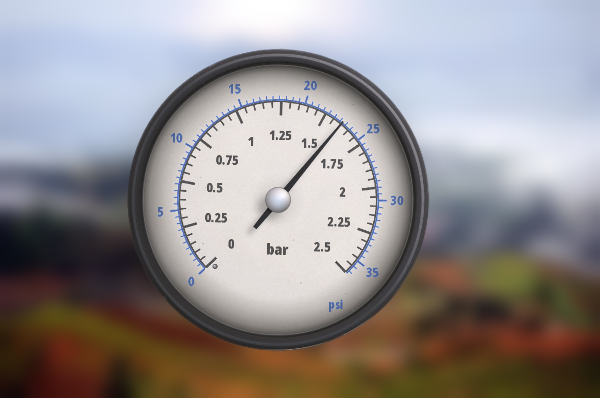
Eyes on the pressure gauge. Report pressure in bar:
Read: 1.6 bar
